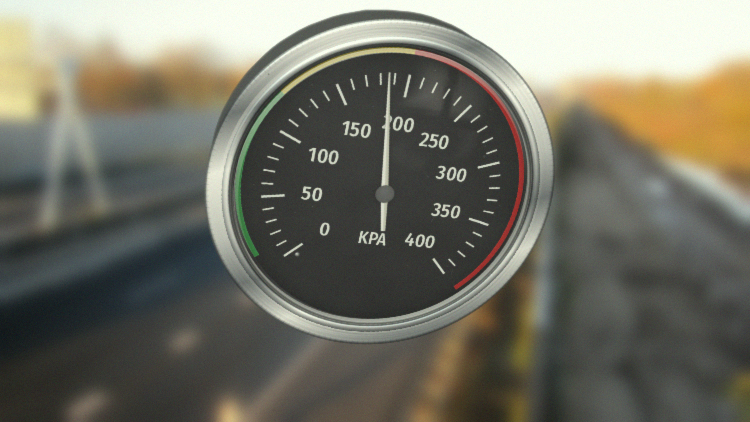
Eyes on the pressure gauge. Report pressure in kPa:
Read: 185 kPa
